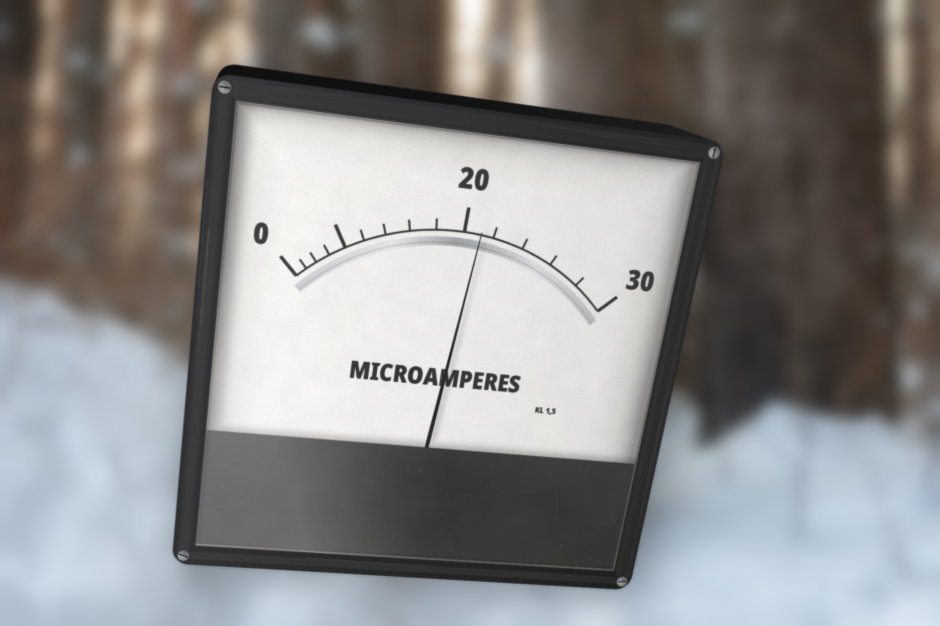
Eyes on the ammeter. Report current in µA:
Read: 21 µA
